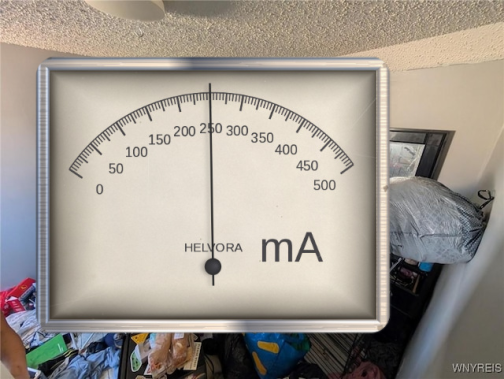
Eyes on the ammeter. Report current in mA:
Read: 250 mA
